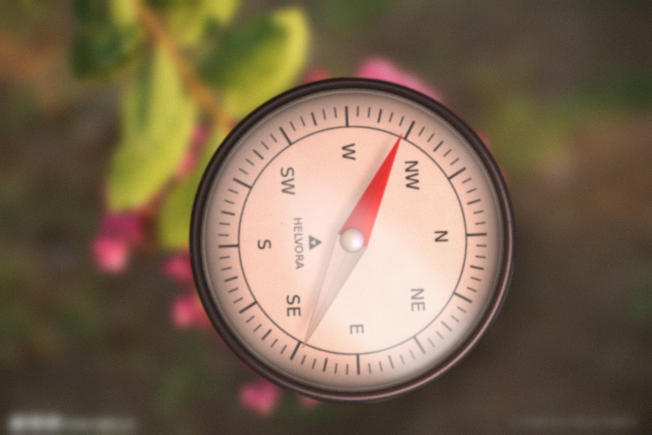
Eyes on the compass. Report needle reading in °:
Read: 297.5 °
